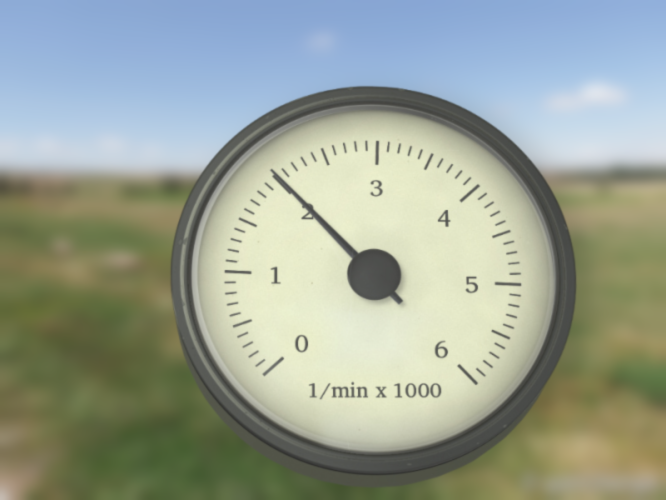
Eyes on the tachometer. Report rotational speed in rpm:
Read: 2000 rpm
